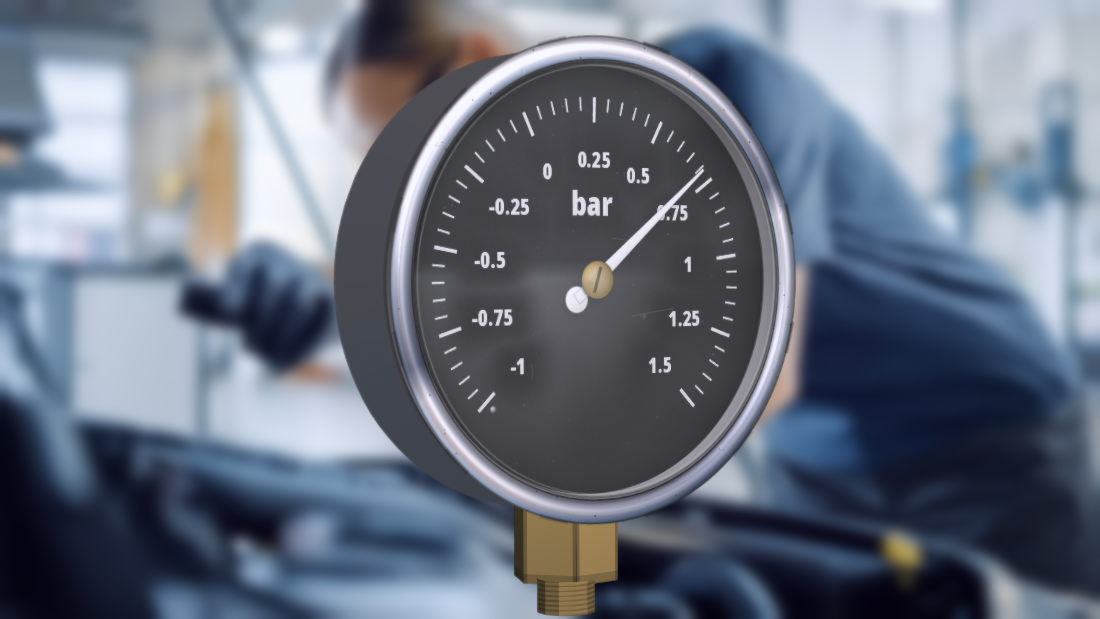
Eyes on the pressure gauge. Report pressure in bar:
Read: 0.7 bar
